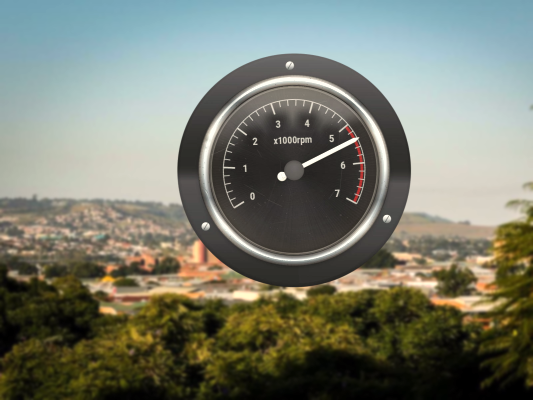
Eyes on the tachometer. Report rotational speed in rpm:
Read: 5400 rpm
